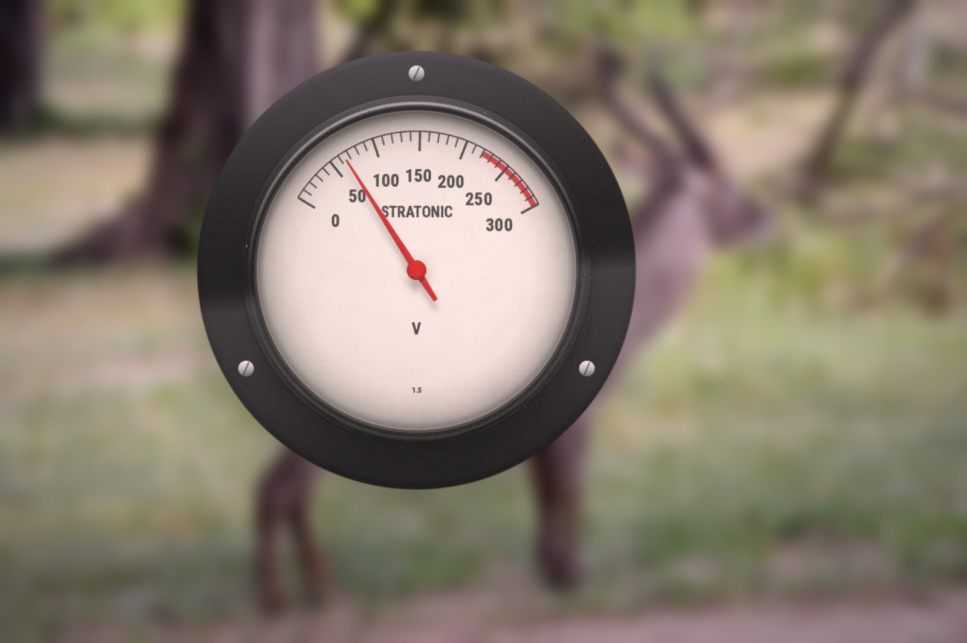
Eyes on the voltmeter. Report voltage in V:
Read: 65 V
